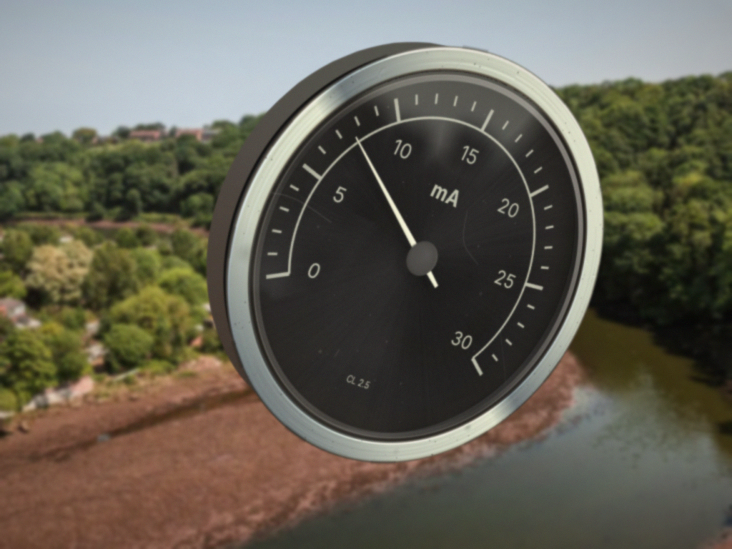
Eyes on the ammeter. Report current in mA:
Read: 7.5 mA
